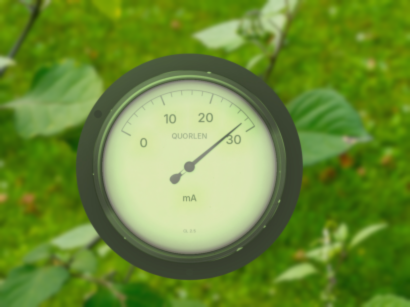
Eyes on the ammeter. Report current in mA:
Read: 28 mA
